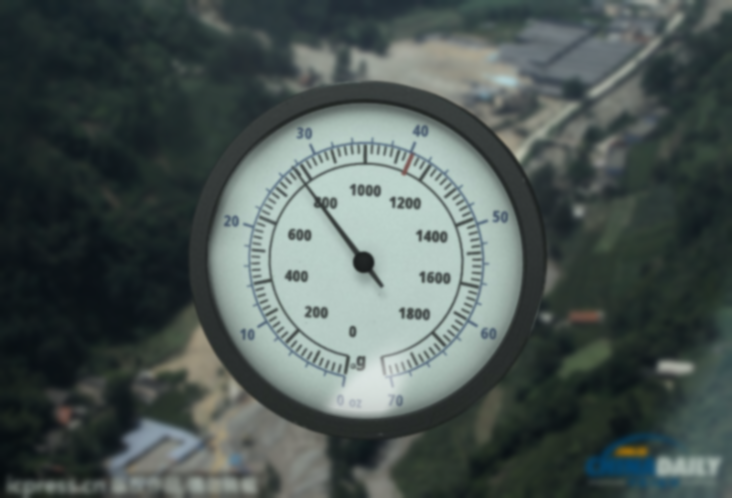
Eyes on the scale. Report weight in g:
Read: 780 g
